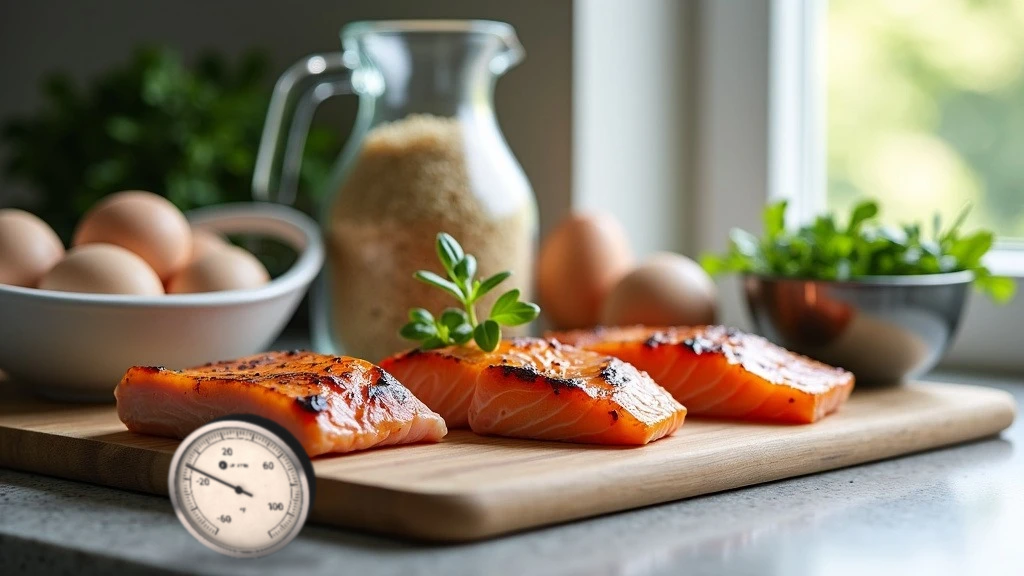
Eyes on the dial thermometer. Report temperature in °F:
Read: -10 °F
